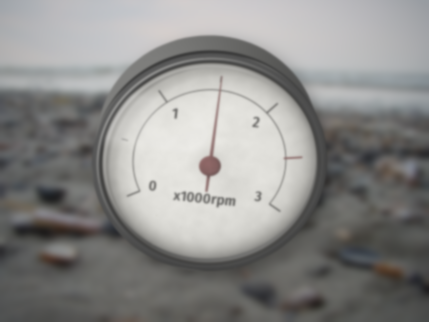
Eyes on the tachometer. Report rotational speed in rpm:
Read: 1500 rpm
